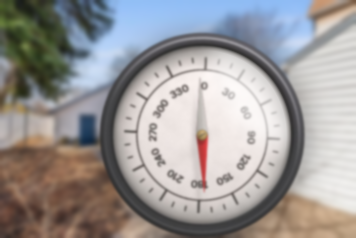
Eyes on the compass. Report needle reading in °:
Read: 175 °
